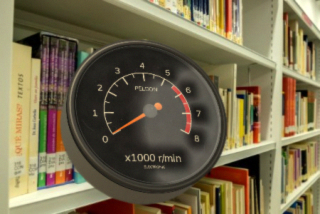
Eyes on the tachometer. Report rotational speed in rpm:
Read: 0 rpm
